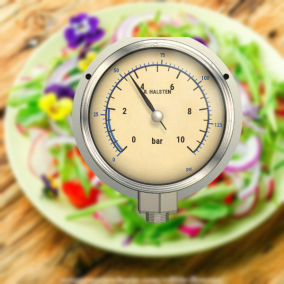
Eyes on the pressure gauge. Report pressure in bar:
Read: 3.75 bar
